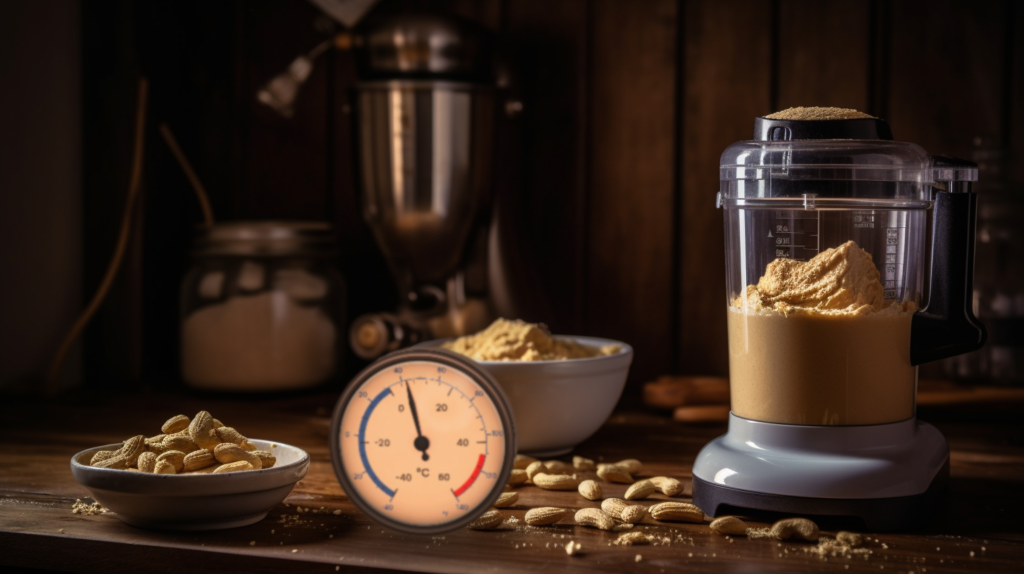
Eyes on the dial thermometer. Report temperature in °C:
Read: 6 °C
